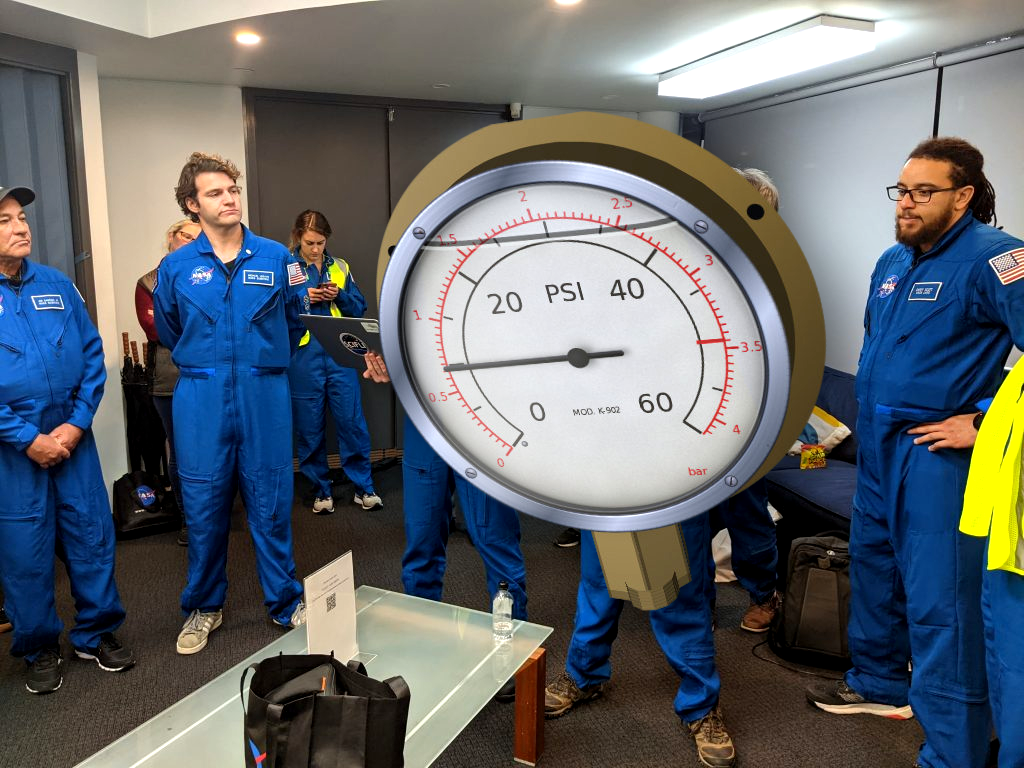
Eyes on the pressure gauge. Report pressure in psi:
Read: 10 psi
